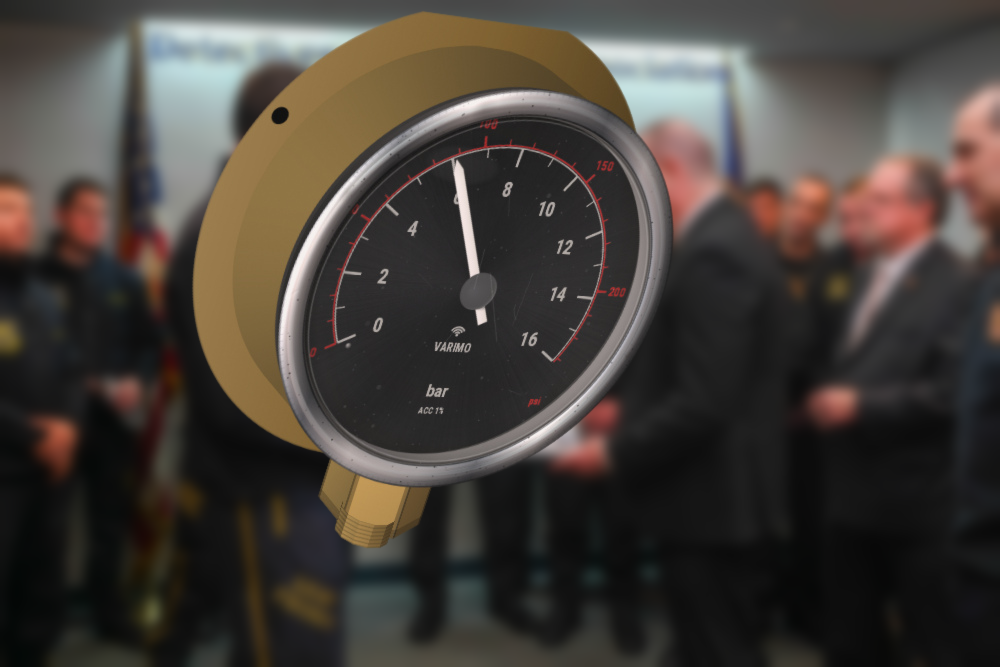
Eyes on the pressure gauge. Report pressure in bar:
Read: 6 bar
